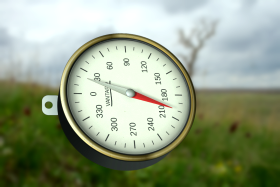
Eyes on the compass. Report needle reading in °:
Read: 200 °
